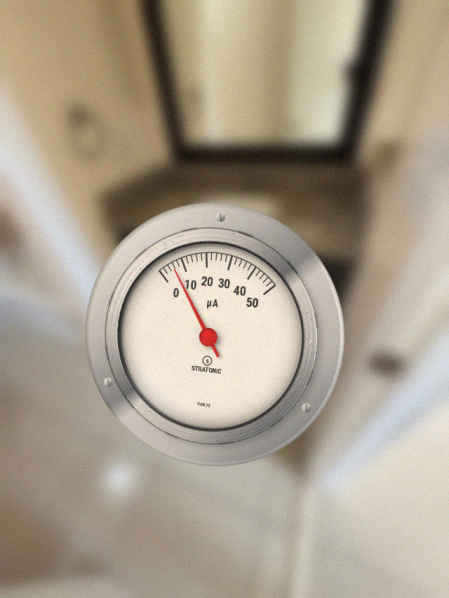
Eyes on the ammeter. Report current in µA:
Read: 6 µA
